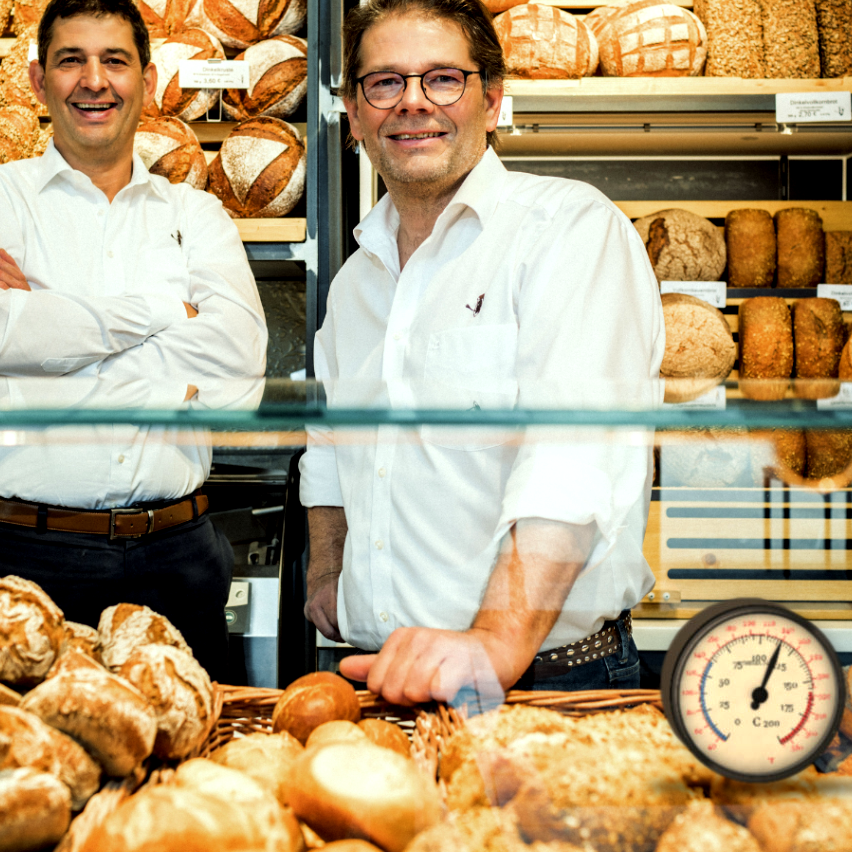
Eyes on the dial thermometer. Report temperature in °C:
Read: 112.5 °C
